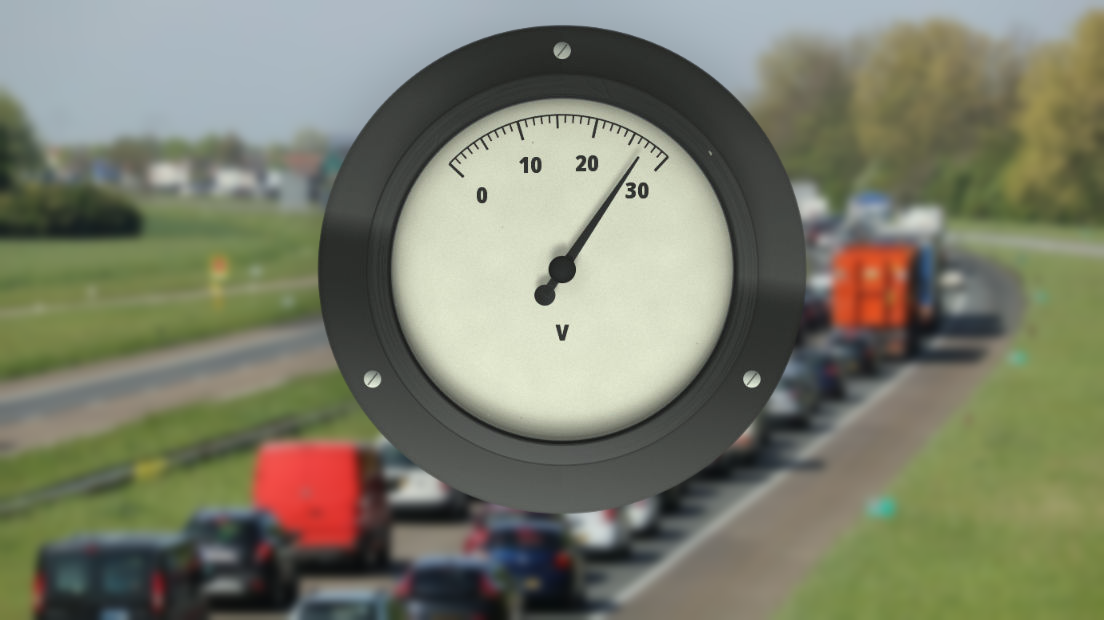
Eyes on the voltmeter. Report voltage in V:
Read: 27 V
